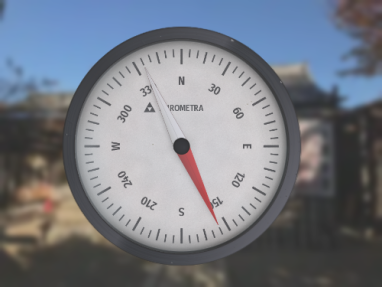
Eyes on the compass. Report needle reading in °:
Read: 155 °
